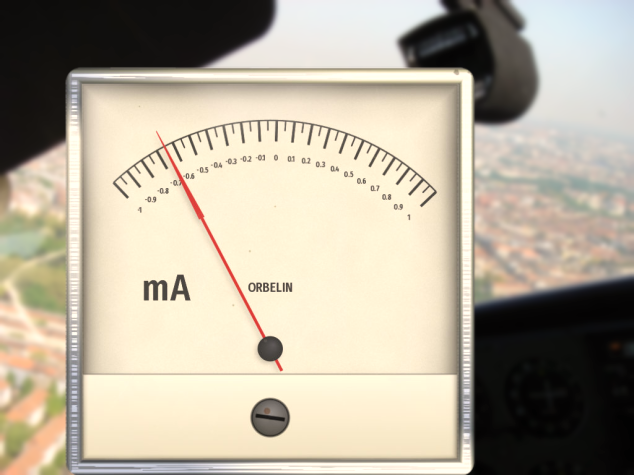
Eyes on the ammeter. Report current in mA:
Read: -0.65 mA
